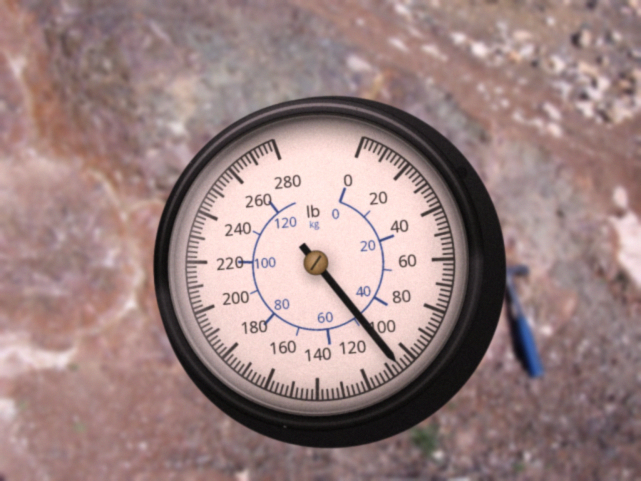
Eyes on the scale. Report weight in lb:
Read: 106 lb
